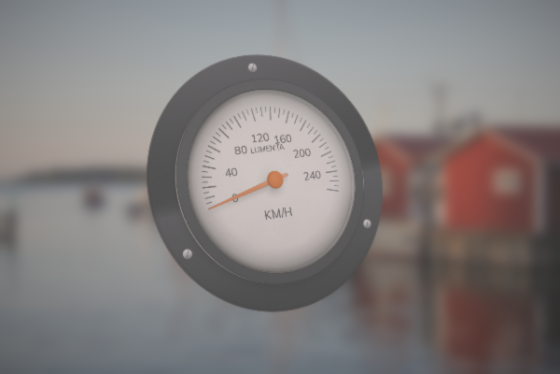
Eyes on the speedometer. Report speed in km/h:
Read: 0 km/h
